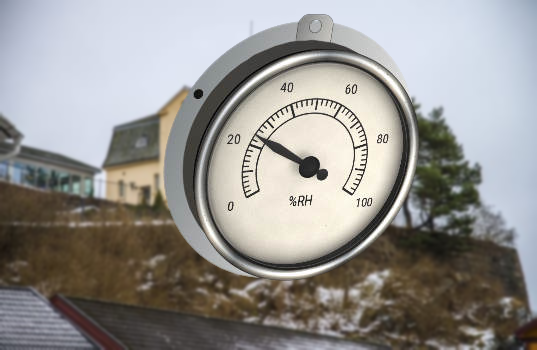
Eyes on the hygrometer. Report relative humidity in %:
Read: 24 %
